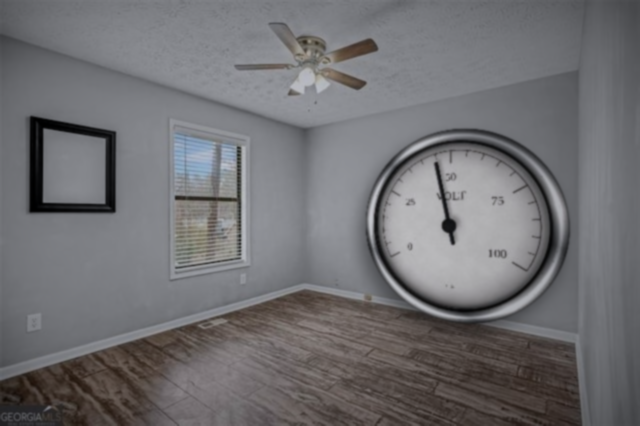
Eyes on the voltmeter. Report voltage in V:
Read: 45 V
